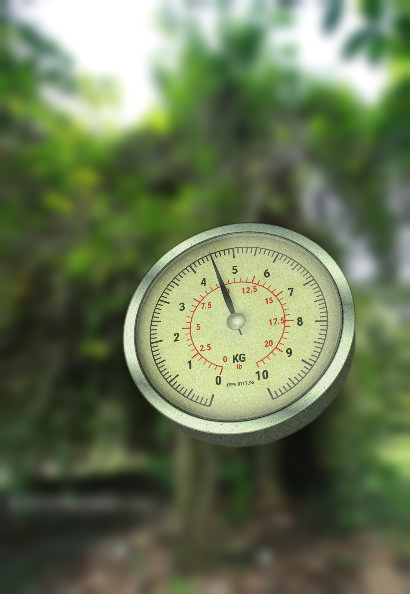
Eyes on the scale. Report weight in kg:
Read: 4.5 kg
